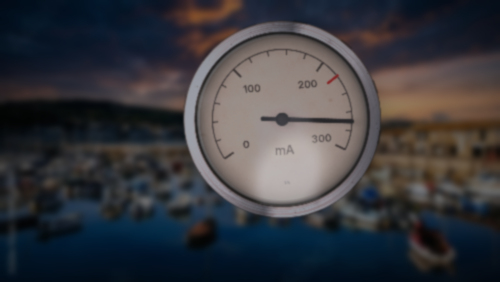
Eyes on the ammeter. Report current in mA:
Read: 270 mA
